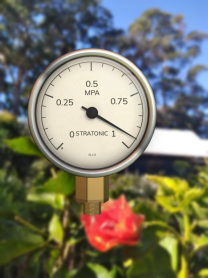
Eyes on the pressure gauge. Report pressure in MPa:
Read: 0.95 MPa
